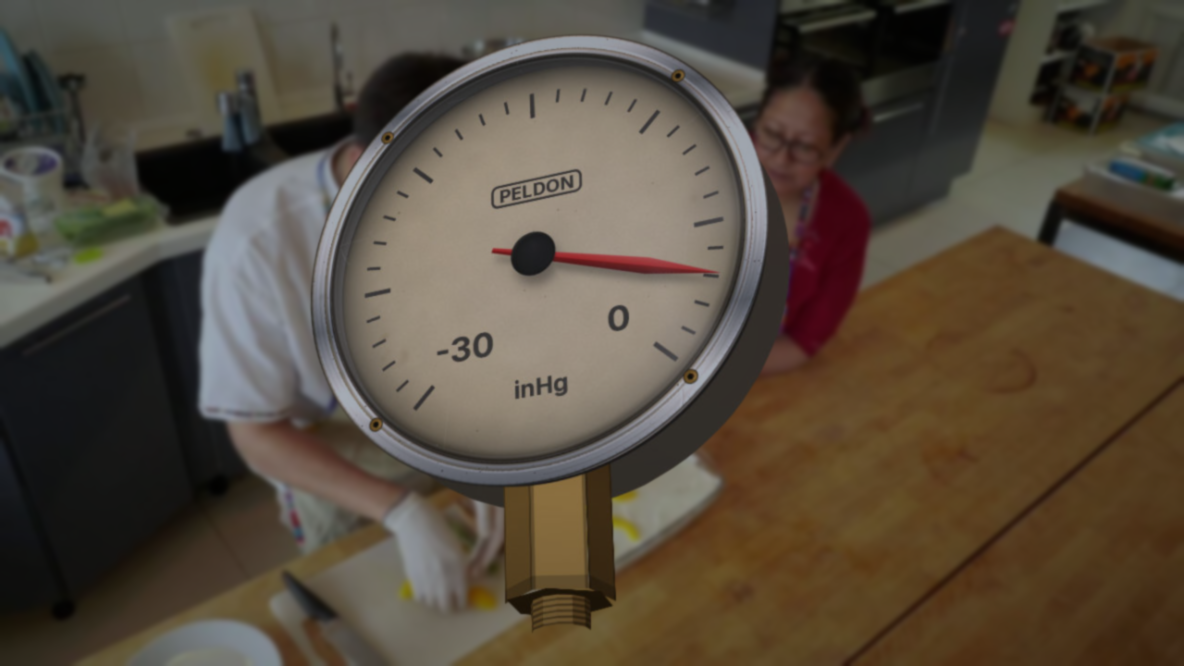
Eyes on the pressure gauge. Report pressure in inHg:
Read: -3 inHg
